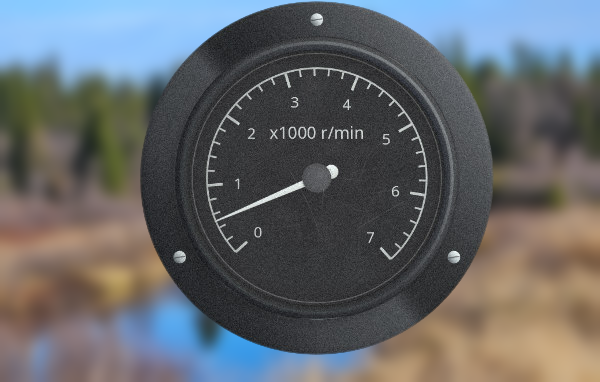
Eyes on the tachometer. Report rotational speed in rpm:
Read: 500 rpm
